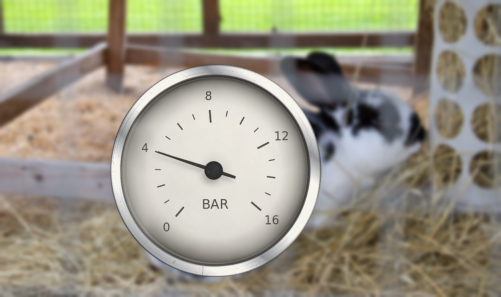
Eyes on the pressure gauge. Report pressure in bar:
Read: 4 bar
